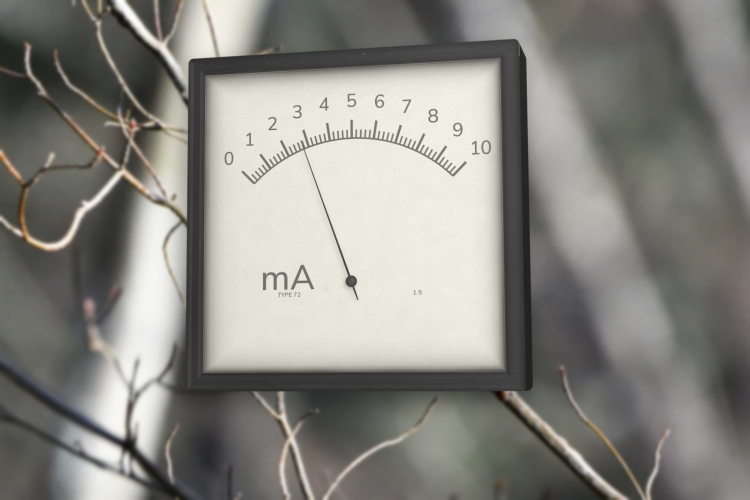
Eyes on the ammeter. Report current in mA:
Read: 2.8 mA
